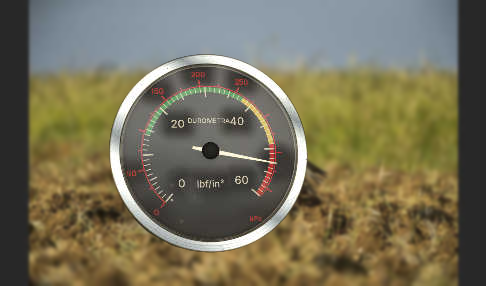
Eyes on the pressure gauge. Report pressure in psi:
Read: 53 psi
